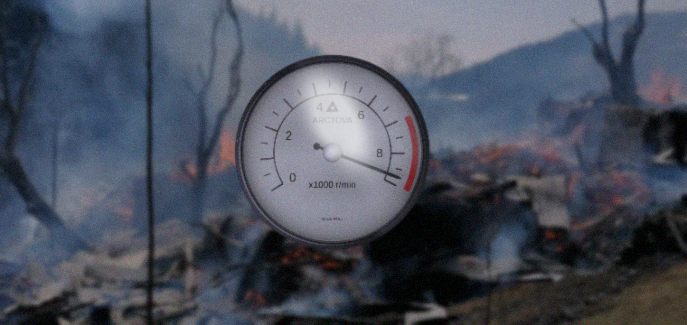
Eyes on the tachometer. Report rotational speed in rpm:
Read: 8750 rpm
